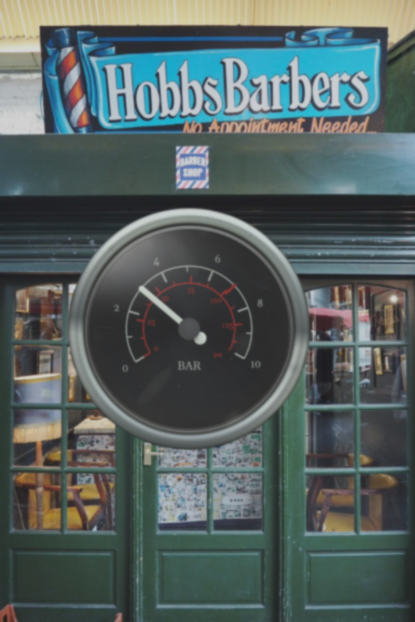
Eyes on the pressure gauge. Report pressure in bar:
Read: 3 bar
